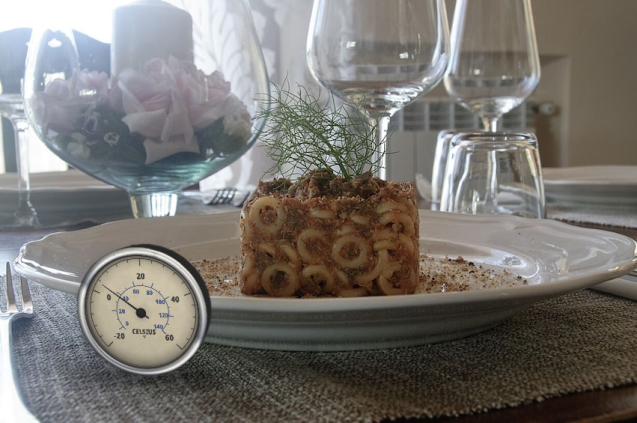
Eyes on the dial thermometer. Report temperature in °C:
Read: 4 °C
